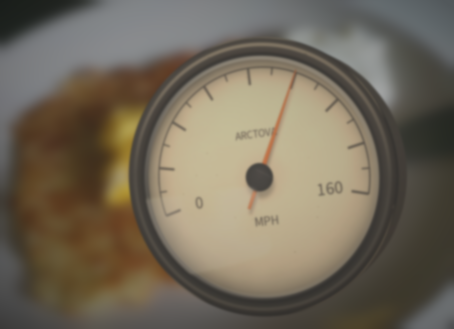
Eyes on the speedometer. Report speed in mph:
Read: 100 mph
